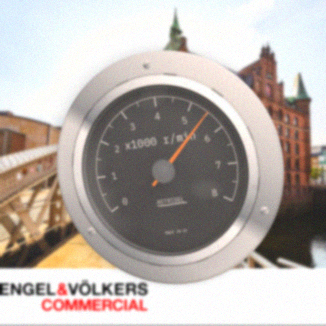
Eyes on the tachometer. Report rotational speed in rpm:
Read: 5500 rpm
